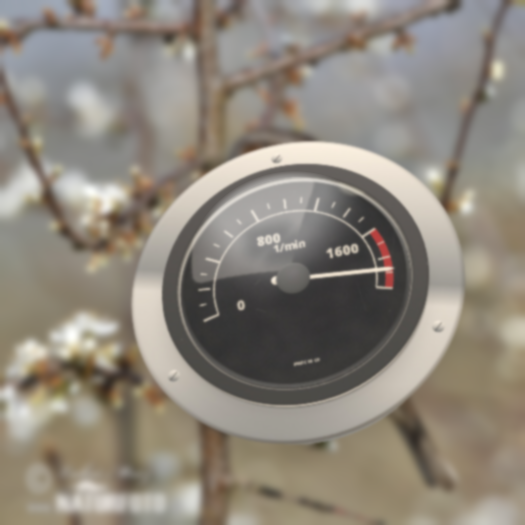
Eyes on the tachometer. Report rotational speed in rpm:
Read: 1900 rpm
